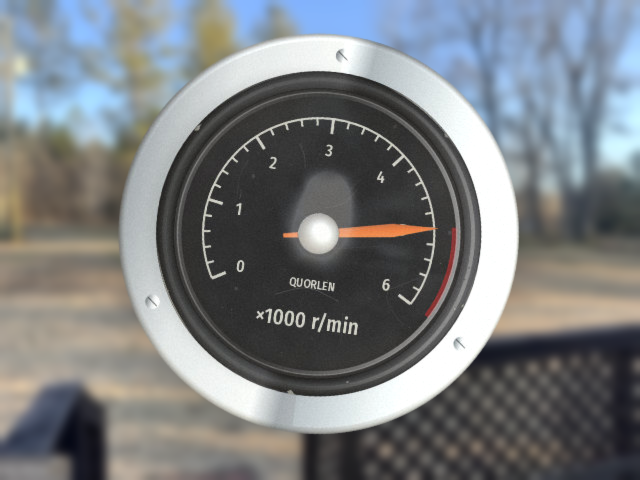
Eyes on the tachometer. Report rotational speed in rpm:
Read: 5000 rpm
